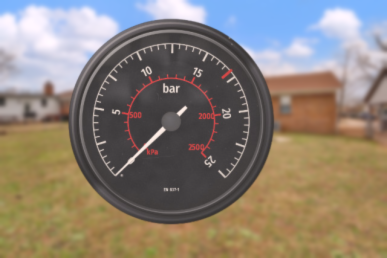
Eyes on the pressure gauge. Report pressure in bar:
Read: 0 bar
